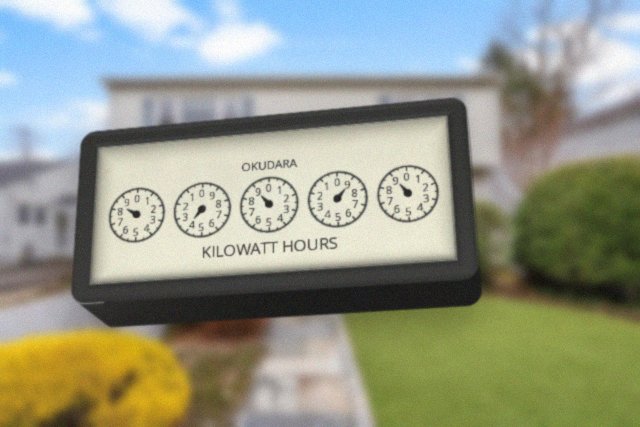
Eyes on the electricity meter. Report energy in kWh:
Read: 83889 kWh
